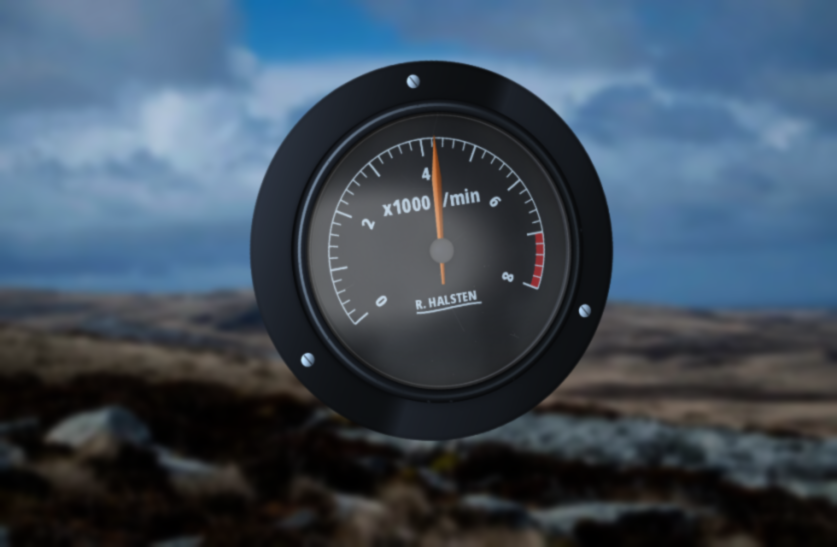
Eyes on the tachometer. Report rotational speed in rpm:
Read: 4200 rpm
